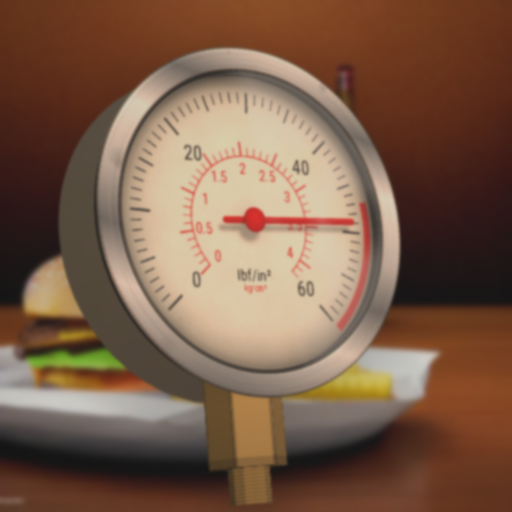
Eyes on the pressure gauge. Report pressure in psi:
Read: 49 psi
